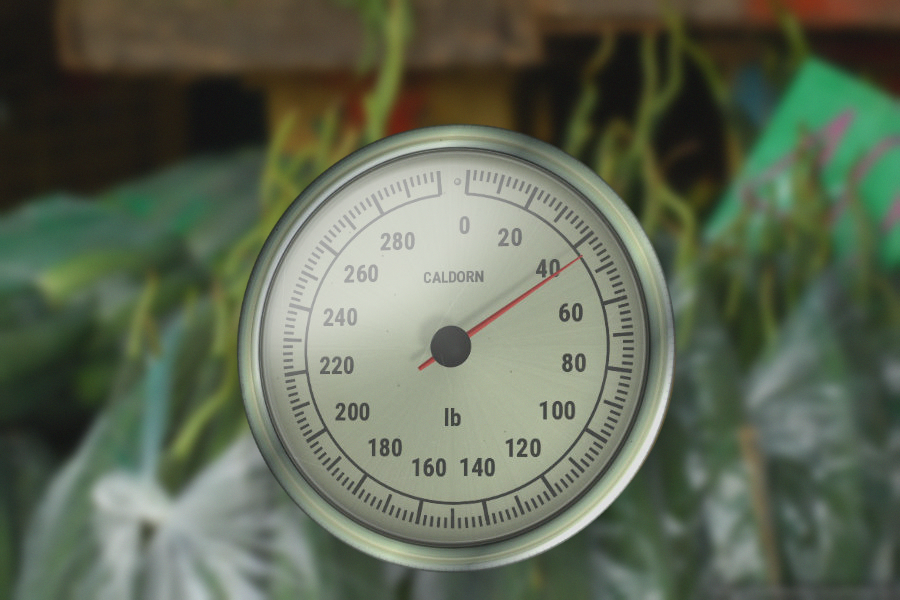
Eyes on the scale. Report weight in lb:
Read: 44 lb
